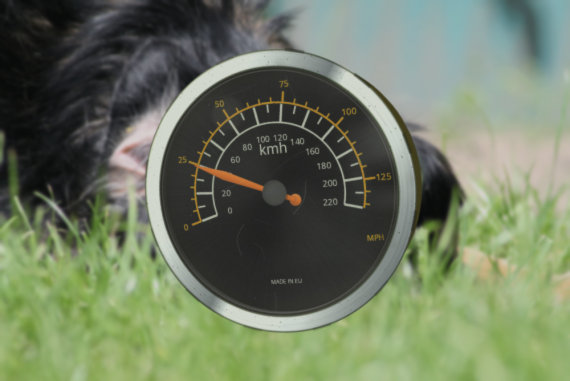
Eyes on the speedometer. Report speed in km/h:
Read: 40 km/h
